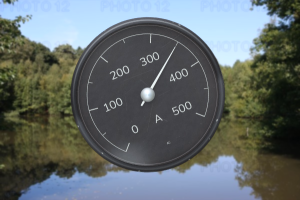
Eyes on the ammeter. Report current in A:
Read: 350 A
